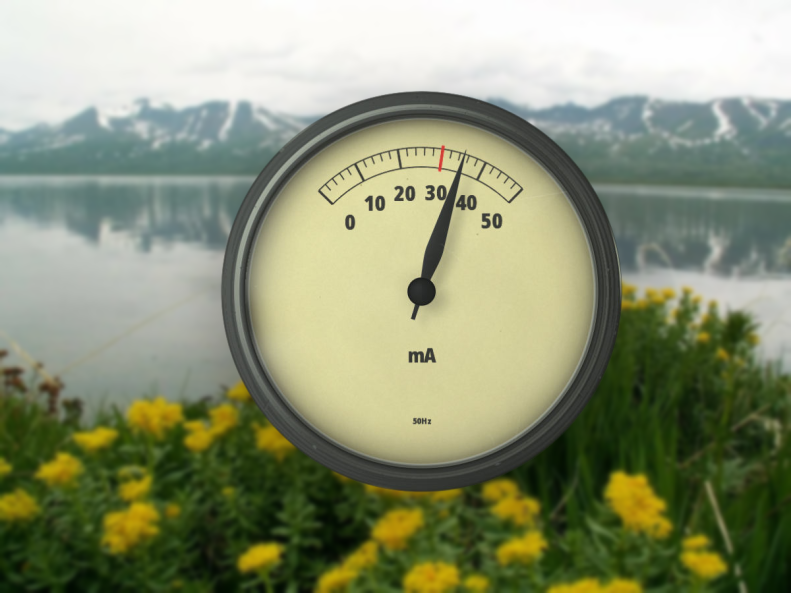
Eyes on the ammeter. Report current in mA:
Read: 35 mA
